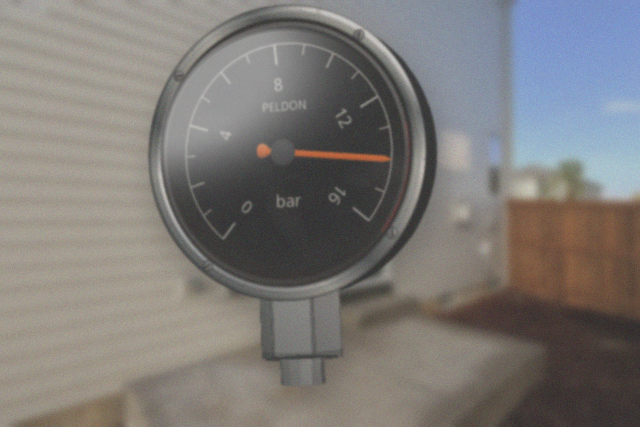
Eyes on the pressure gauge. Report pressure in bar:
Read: 14 bar
